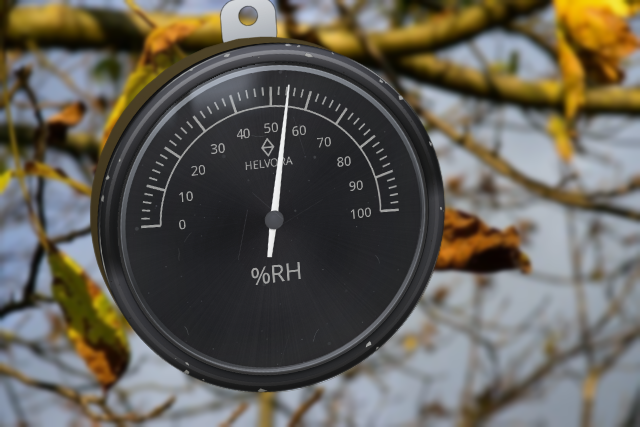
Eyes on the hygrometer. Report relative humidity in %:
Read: 54 %
